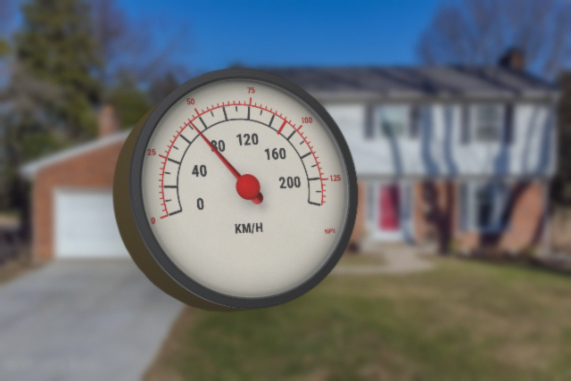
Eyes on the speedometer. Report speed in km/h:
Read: 70 km/h
